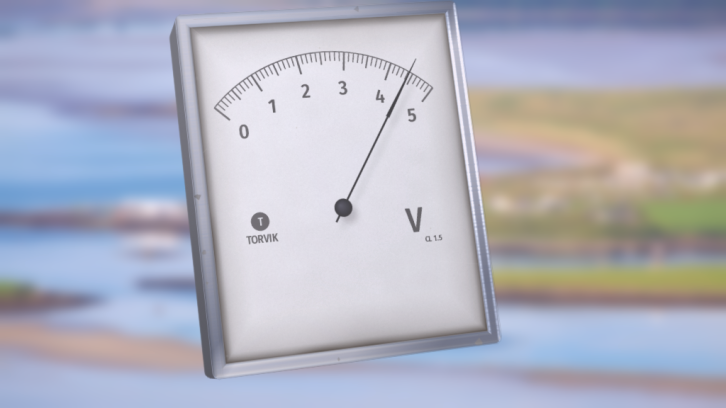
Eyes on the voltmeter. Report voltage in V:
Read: 4.4 V
